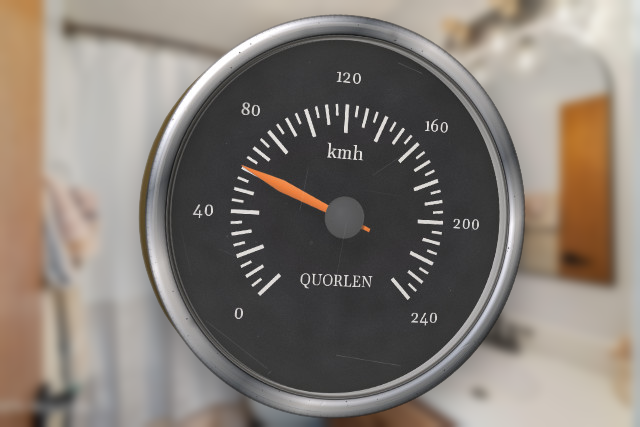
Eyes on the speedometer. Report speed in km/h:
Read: 60 km/h
